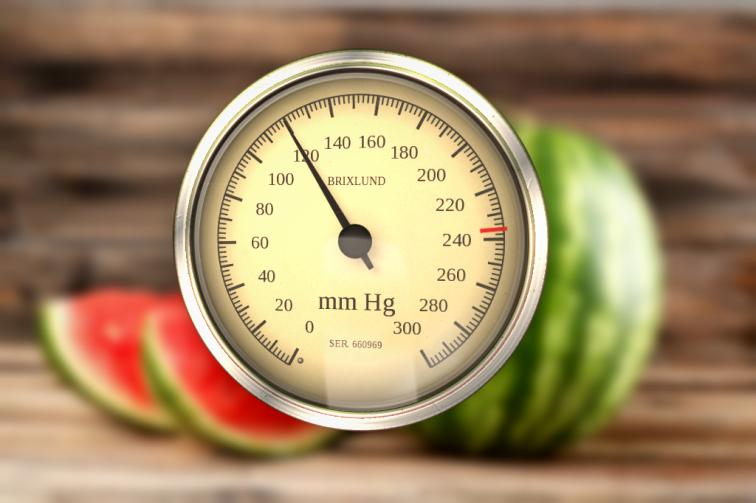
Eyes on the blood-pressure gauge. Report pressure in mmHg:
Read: 120 mmHg
